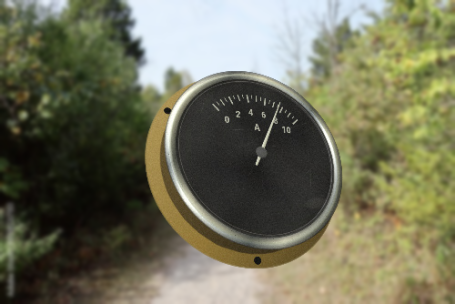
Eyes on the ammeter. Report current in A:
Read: 7.5 A
